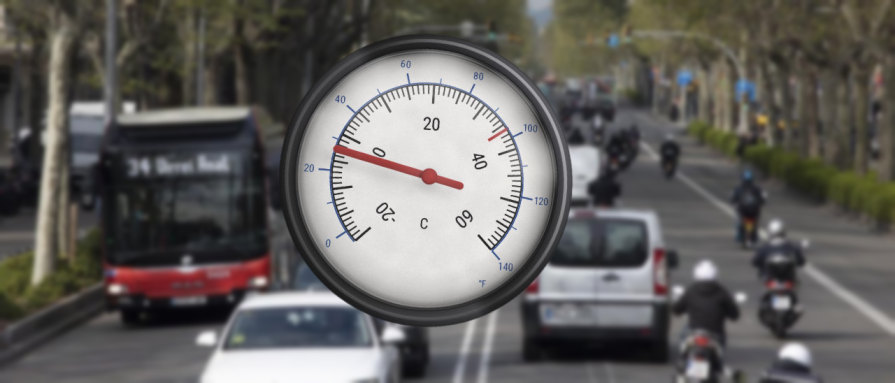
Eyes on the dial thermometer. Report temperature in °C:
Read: -3 °C
